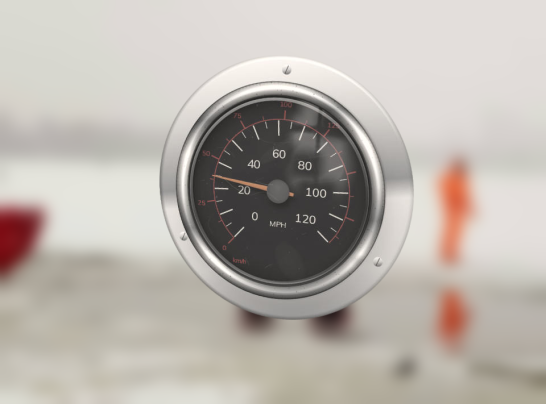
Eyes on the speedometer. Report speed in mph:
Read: 25 mph
